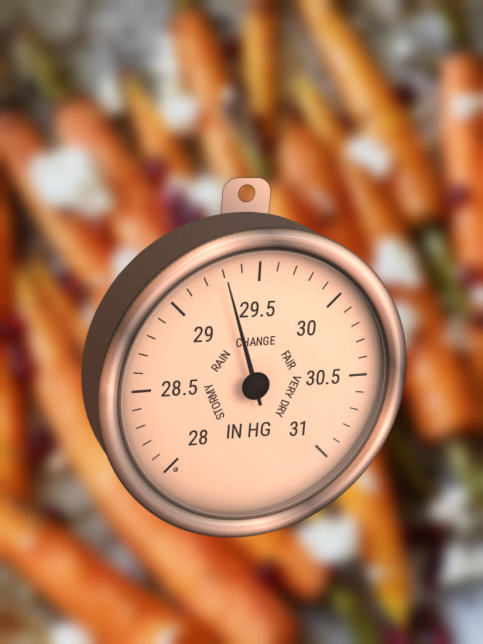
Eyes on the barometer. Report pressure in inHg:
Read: 29.3 inHg
